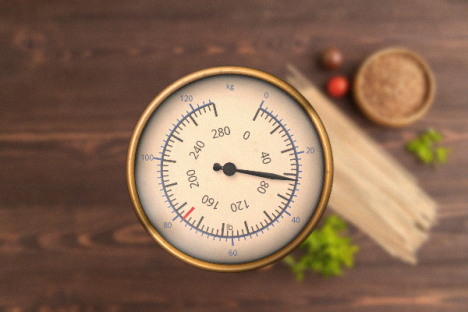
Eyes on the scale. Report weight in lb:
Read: 64 lb
